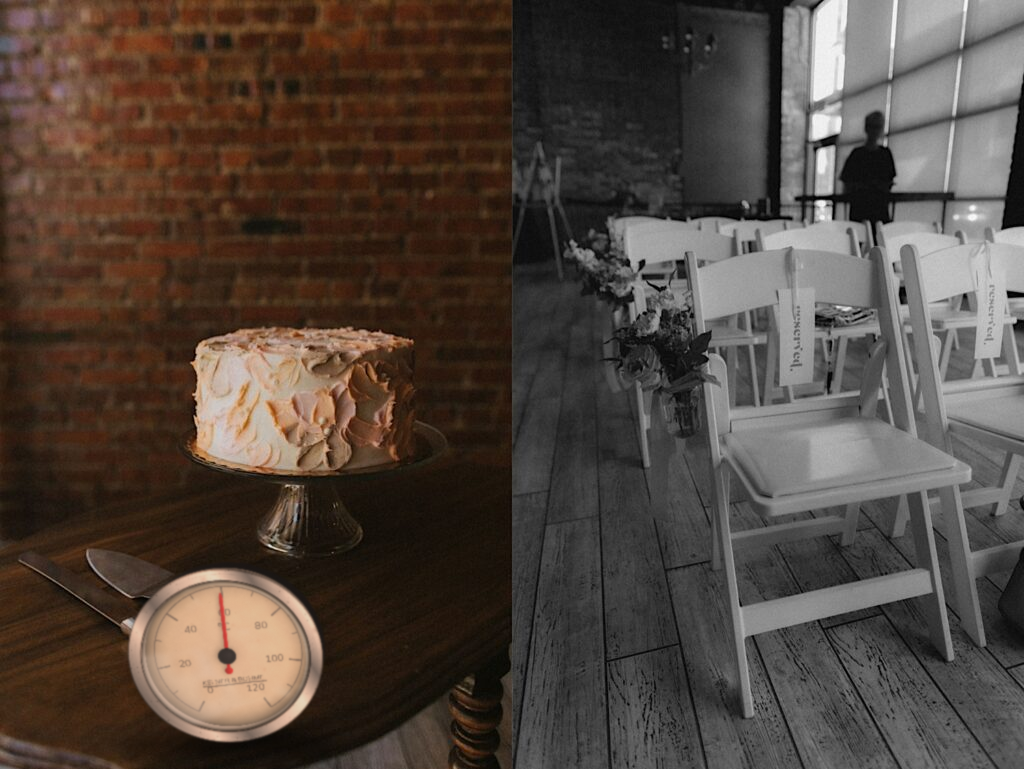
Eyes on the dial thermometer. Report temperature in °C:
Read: 60 °C
